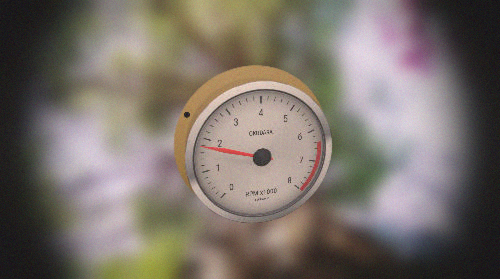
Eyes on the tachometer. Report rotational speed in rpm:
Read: 1800 rpm
